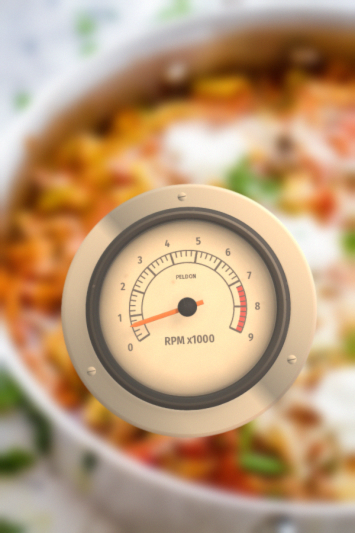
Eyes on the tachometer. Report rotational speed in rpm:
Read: 600 rpm
